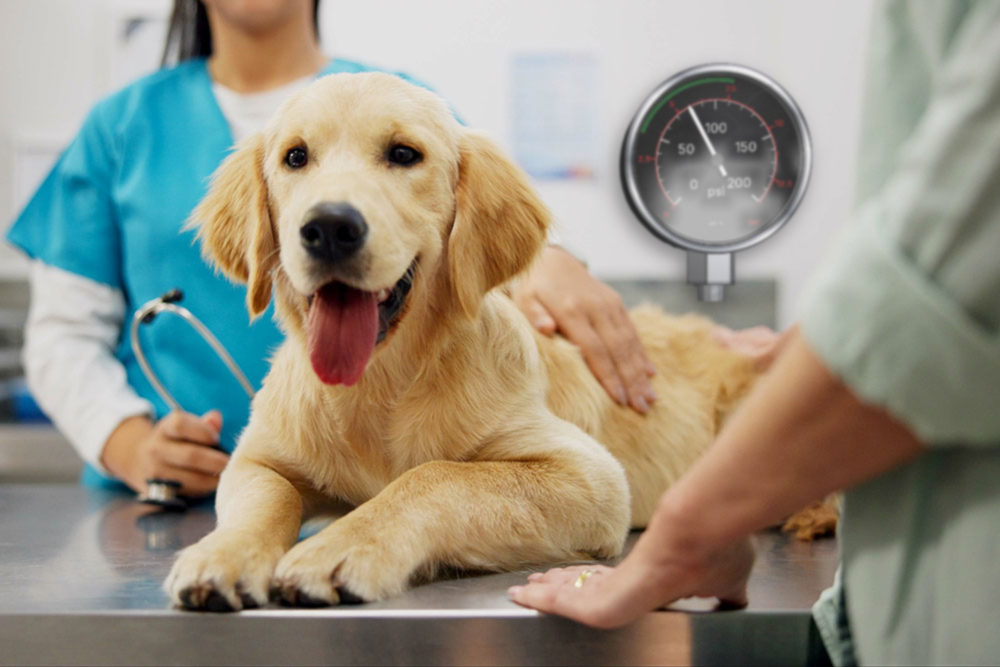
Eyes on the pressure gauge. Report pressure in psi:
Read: 80 psi
